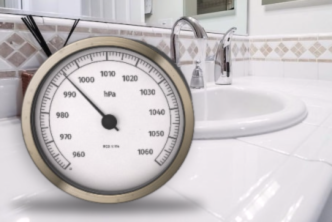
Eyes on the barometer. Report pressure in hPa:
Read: 995 hPa
